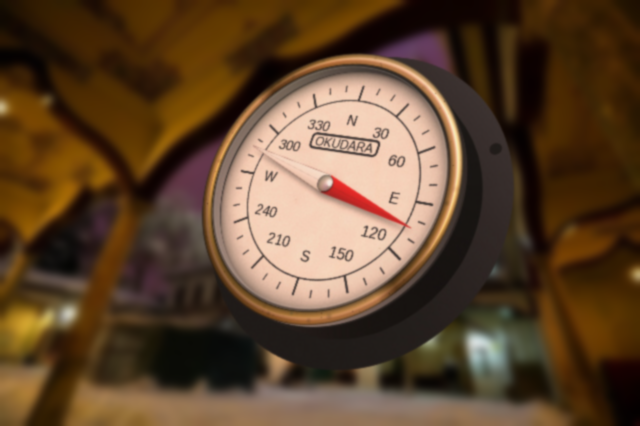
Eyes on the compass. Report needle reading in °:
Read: 105 °
